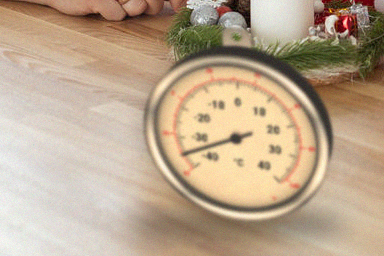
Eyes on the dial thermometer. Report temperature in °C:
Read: -35 °C
